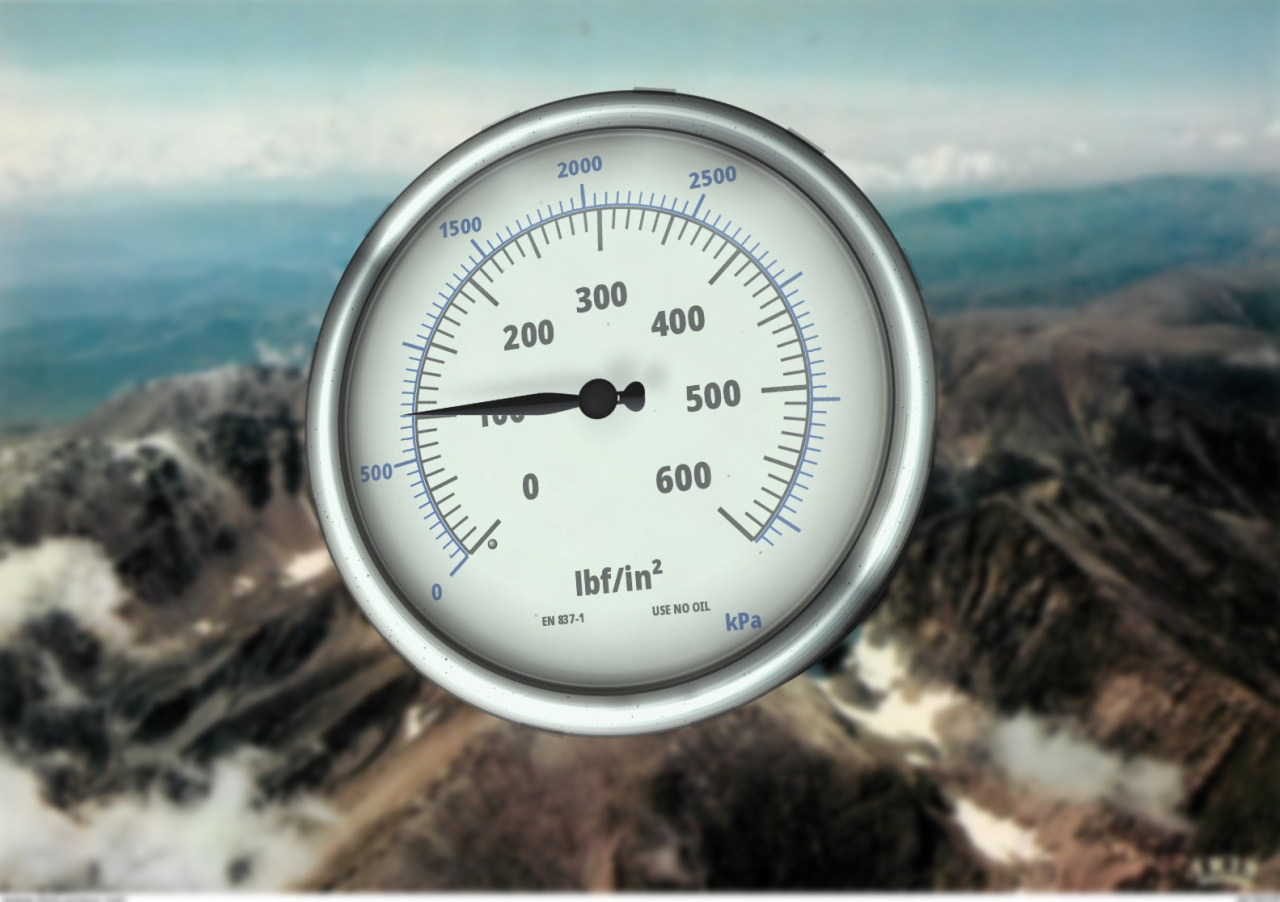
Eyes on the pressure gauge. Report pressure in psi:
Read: 100 psi
